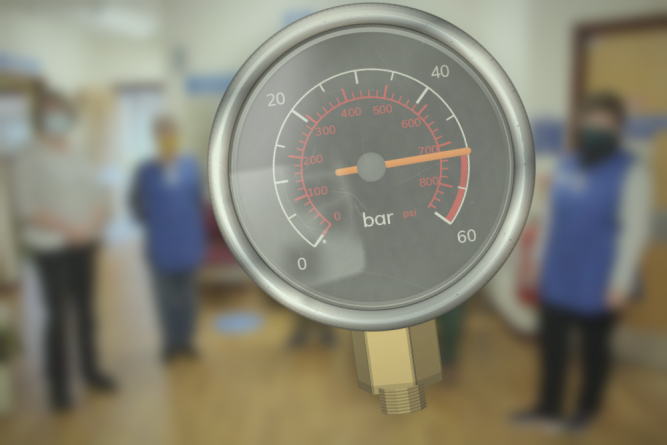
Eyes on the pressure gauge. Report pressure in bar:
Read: 50 bar
